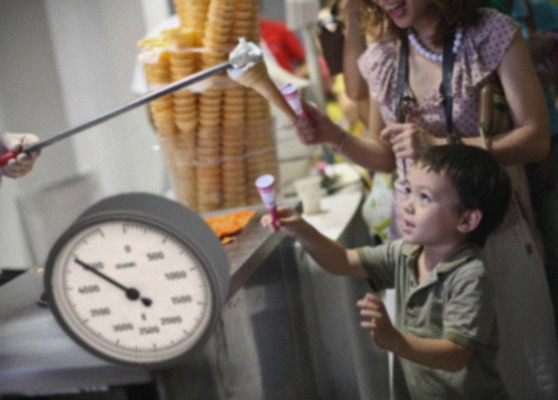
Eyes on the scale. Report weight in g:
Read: 4500 g
